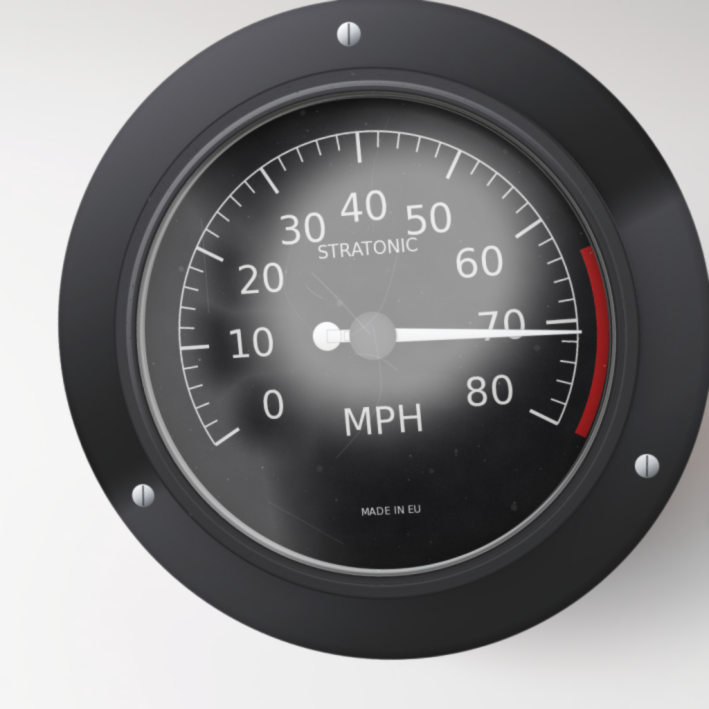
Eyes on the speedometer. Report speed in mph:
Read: 71 mph
